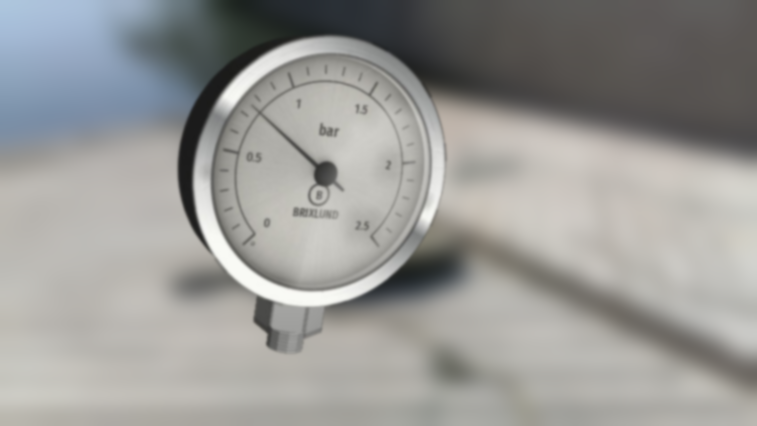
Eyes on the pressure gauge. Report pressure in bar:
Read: 0.75 bar
